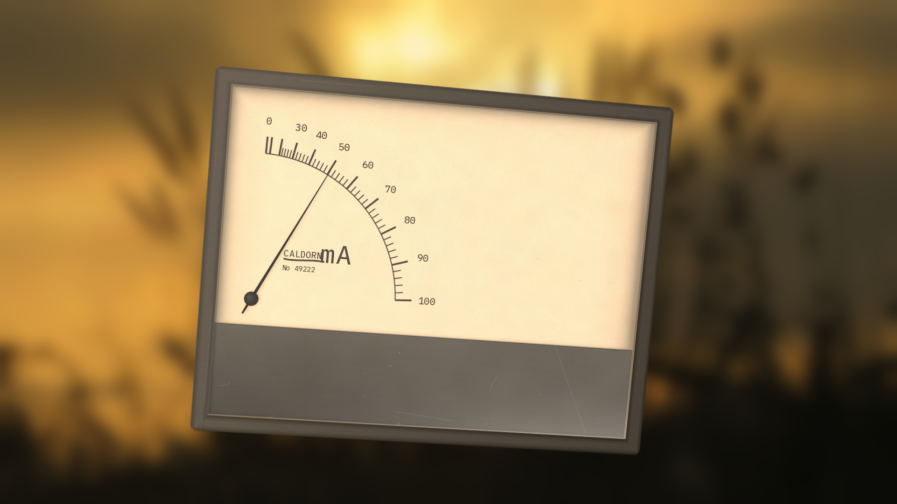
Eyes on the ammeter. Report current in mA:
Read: 50 mA
